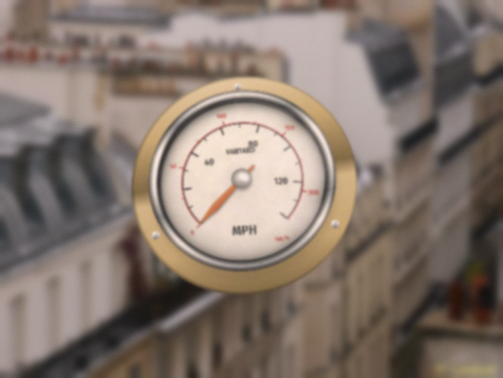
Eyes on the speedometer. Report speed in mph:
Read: 0 mph
